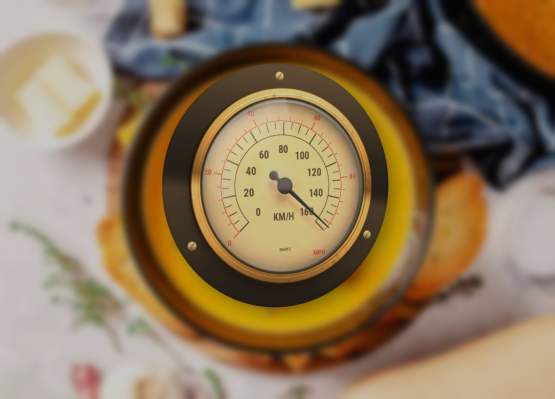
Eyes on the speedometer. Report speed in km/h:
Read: 157.5 km/h
